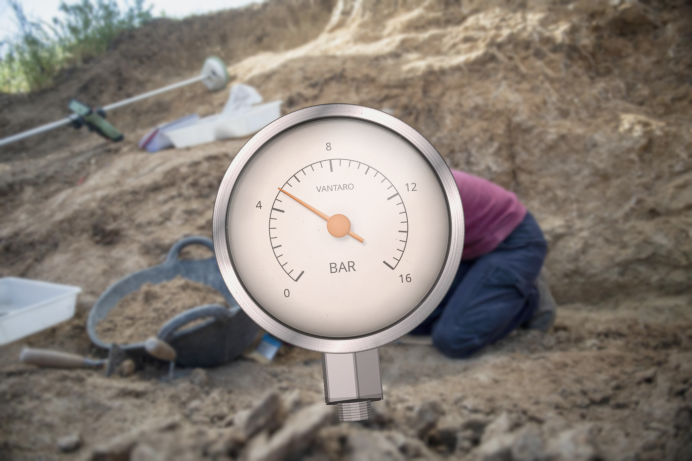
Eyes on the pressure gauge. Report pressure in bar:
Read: 5 bar
